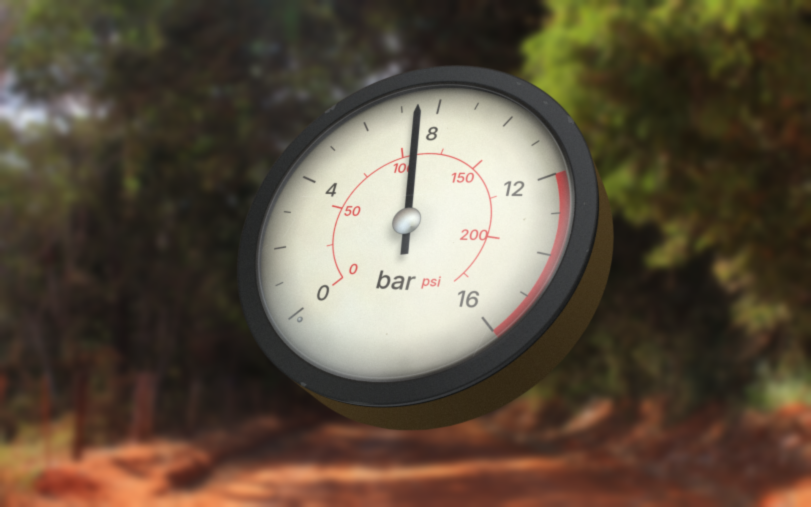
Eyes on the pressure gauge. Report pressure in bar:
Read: 7.5 bar
